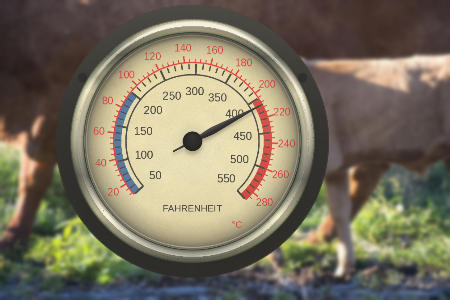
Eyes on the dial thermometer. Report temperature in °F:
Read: 410 °F
